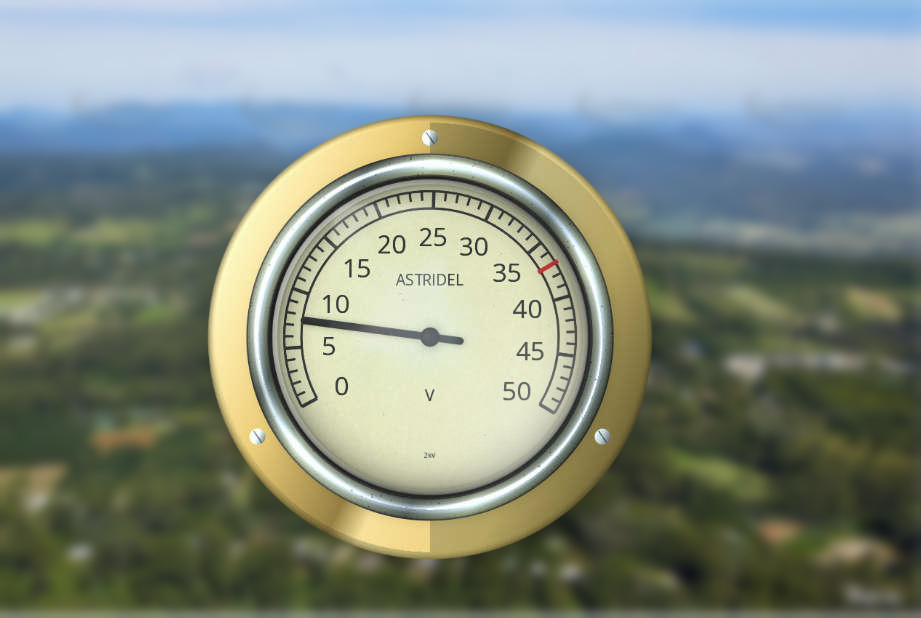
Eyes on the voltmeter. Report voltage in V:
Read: 7.5 V
